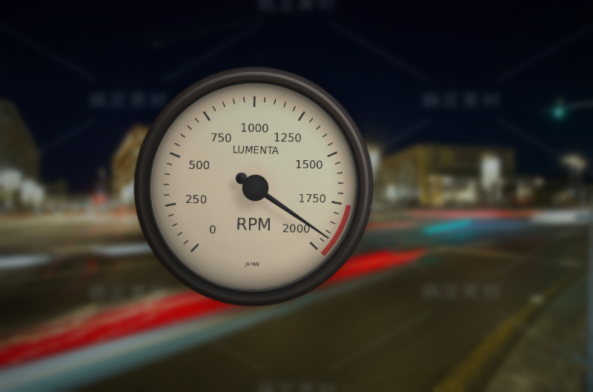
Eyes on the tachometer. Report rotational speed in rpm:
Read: 1925 rpm
